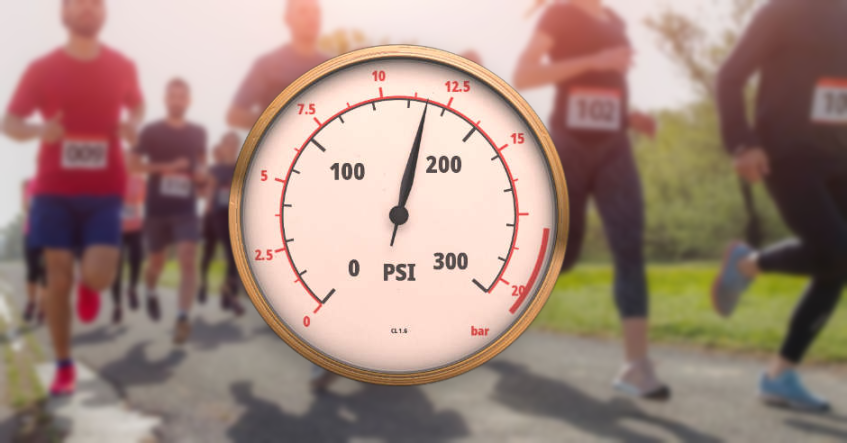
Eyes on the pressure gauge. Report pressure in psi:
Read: 170 psi
